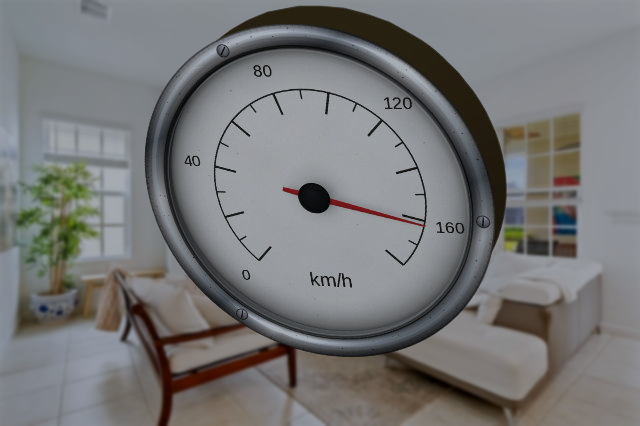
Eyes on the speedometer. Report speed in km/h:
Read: 160 km/h
